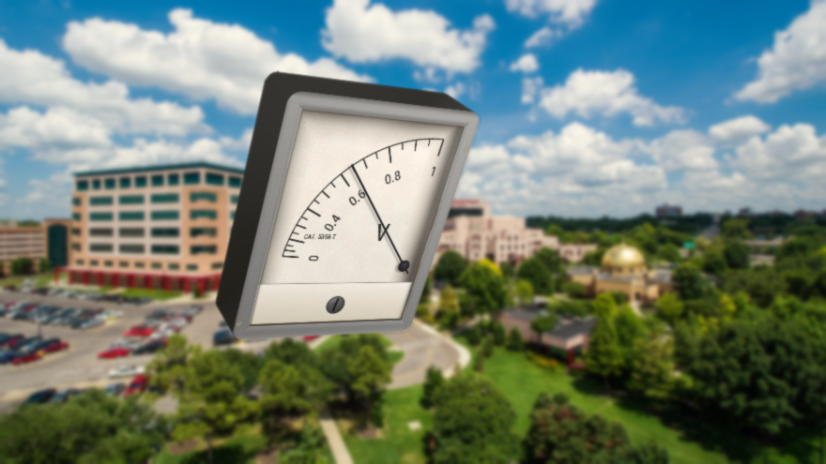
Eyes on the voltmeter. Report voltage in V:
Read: 0.65 V
